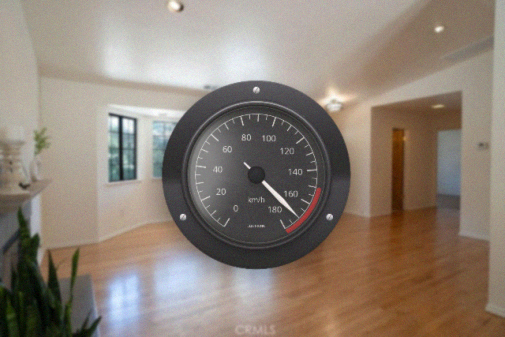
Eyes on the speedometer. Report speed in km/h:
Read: 170 km/h
